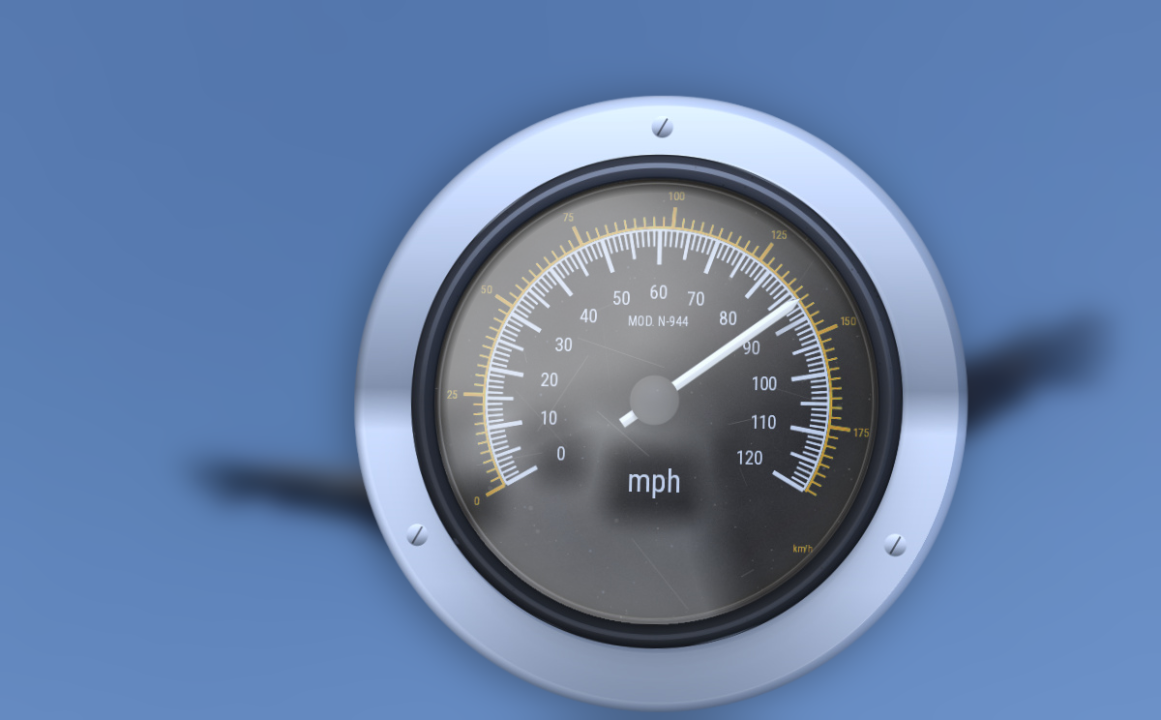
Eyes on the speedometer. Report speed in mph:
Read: 87 mph
